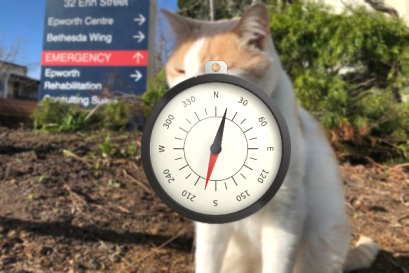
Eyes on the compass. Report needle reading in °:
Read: 195 °
